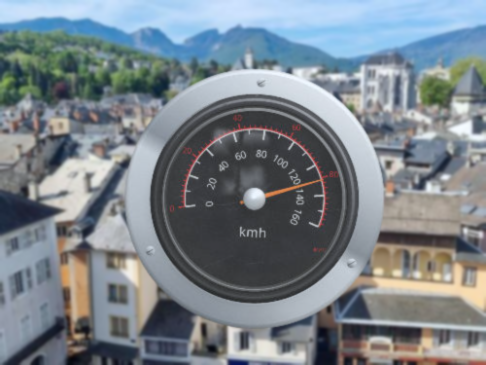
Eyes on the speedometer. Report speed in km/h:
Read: 130 km/h
